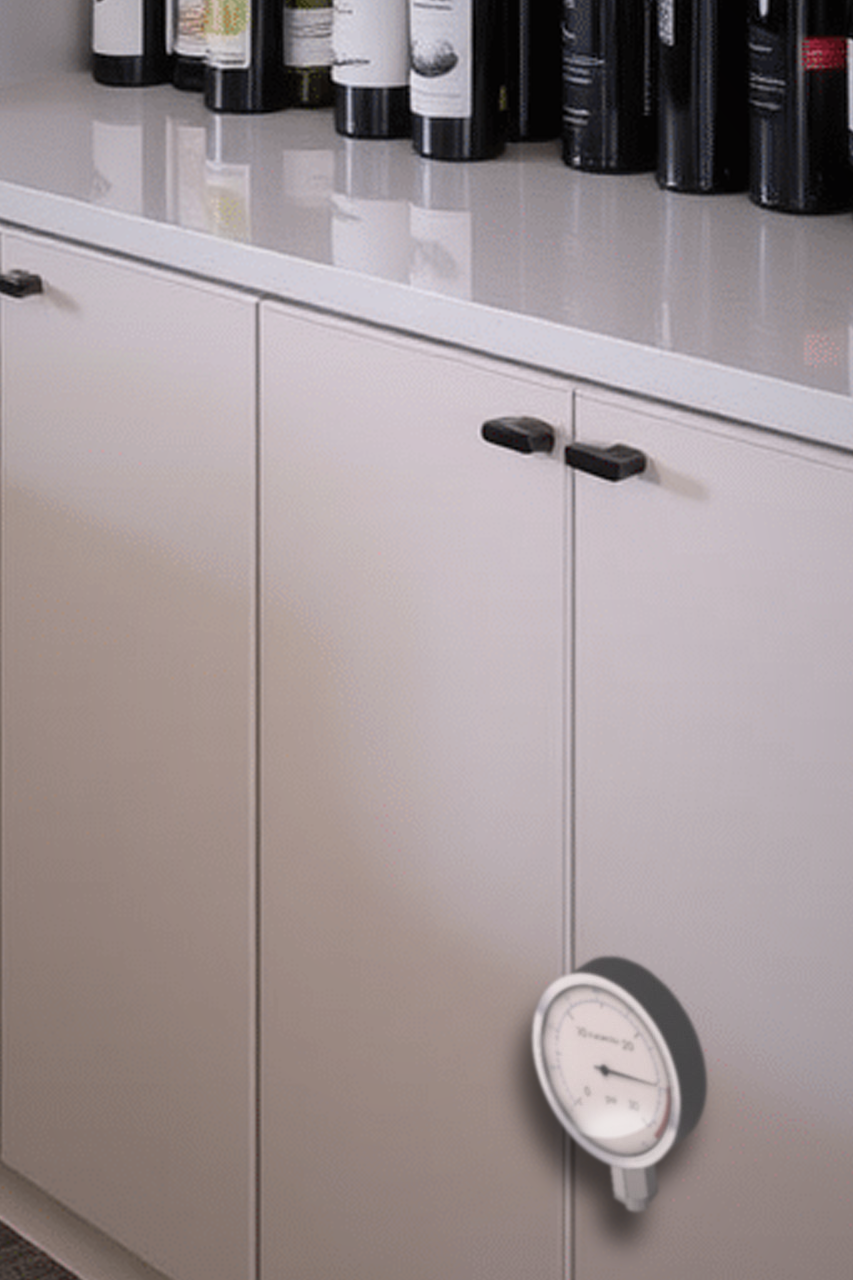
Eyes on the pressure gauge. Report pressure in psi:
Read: 25 psi
